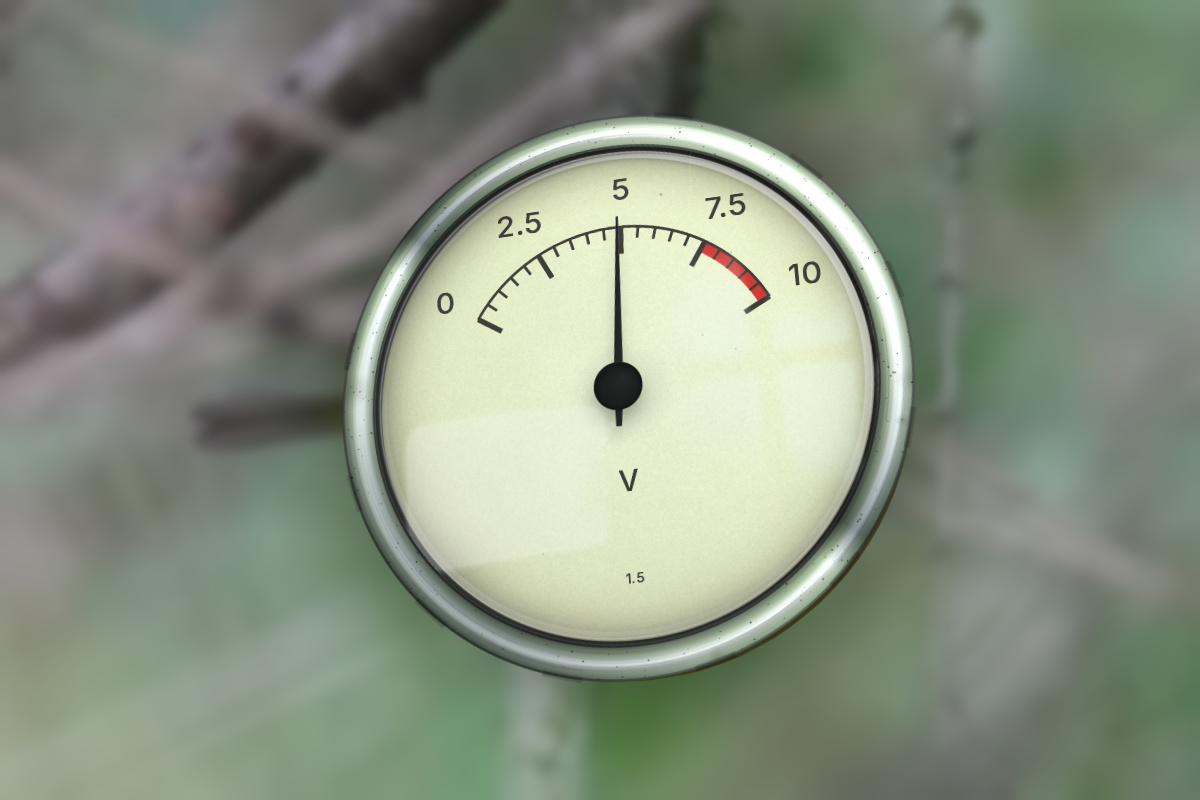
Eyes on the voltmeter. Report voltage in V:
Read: 5 V
